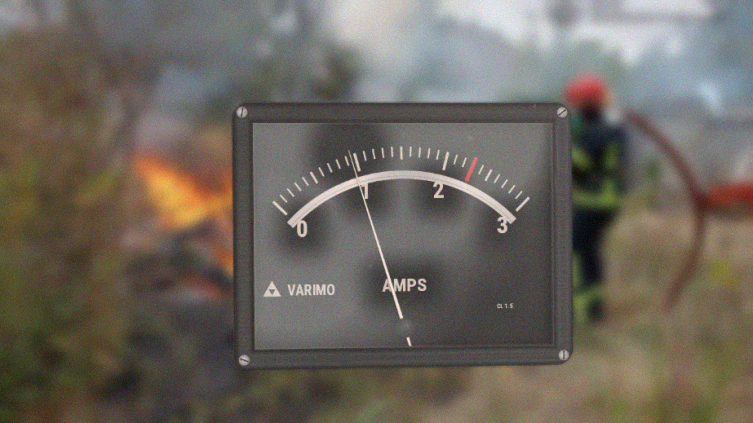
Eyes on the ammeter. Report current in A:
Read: 0.95 A
